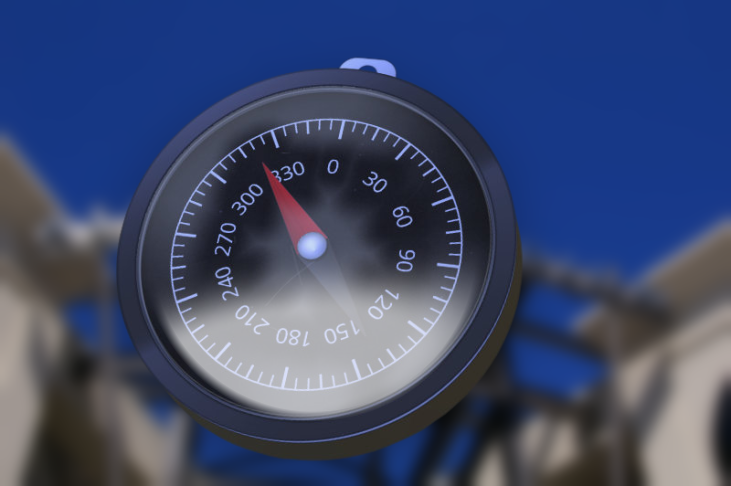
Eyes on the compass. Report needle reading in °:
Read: 320 °
